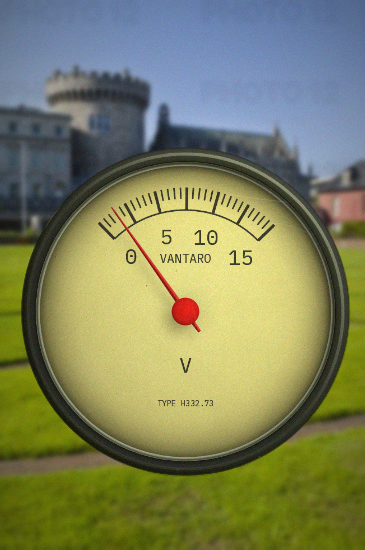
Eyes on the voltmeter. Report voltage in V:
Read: 1.5 V
